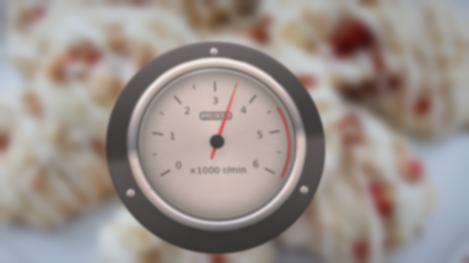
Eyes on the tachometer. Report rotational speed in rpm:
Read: 3500 rpm
